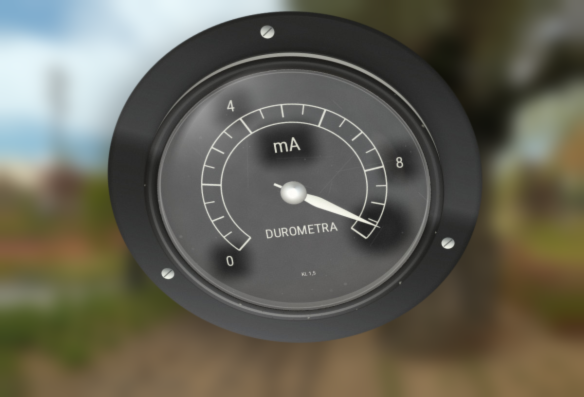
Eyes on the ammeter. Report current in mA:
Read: 9.5 mA
